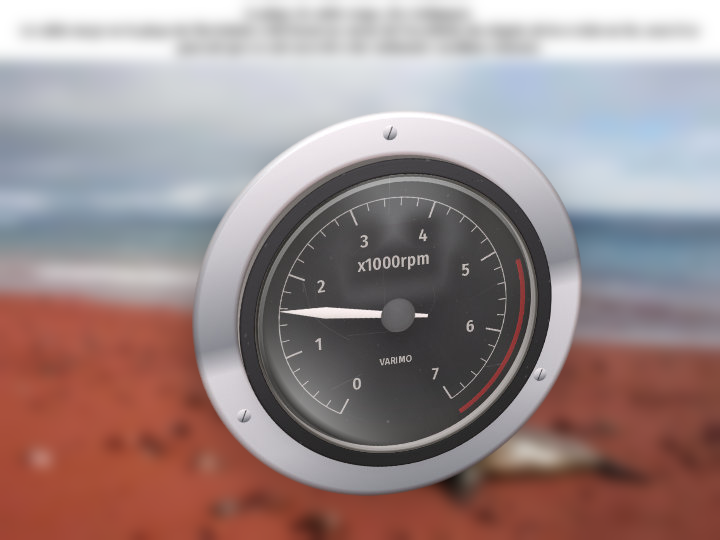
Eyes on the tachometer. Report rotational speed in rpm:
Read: 1600 rpm
